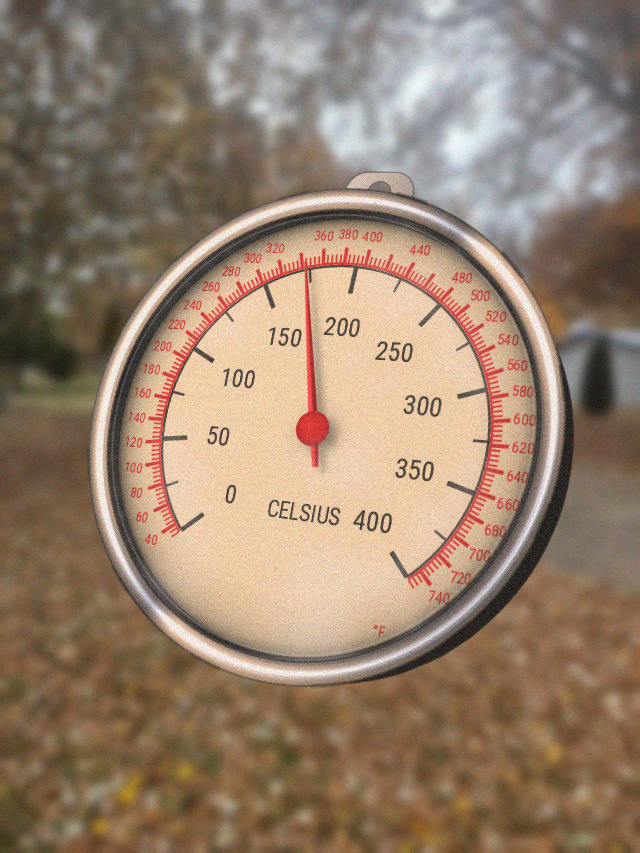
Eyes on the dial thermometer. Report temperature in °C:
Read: 175 °C
